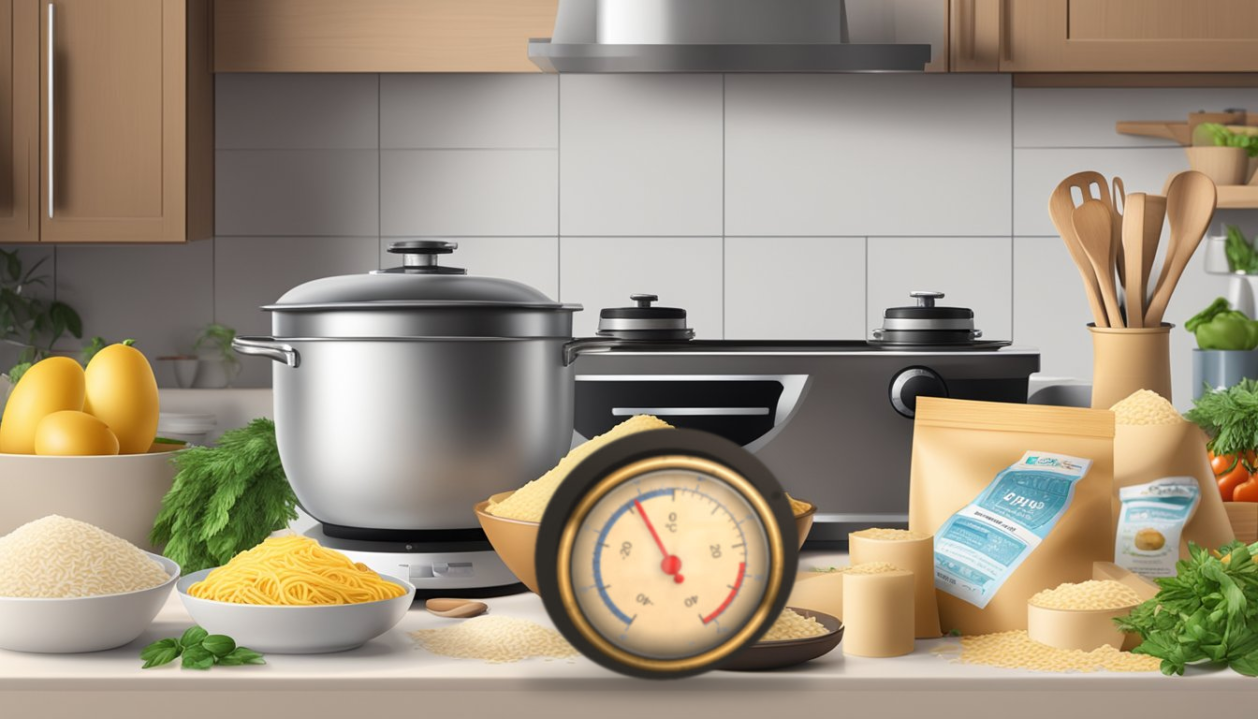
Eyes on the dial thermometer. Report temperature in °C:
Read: -8 °C
